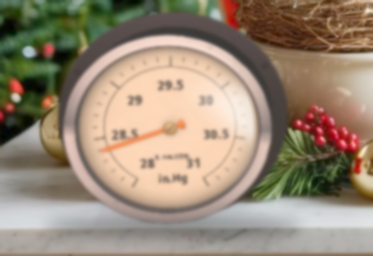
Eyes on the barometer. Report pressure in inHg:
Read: 28.4 inHg
